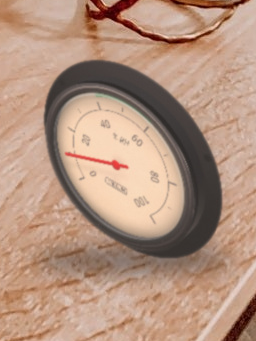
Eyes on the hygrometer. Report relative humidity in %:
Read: 10 %
